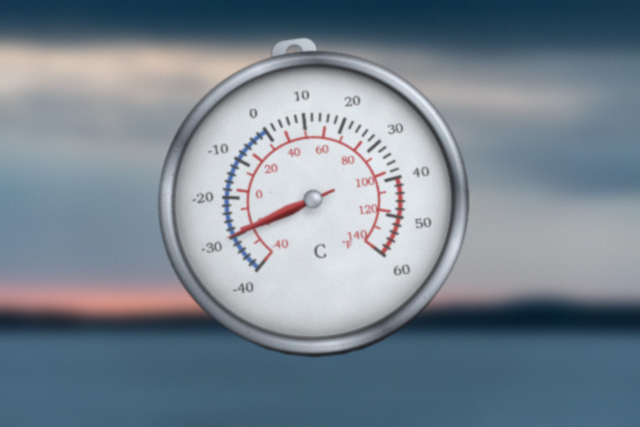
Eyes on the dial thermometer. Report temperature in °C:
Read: -30 °C
